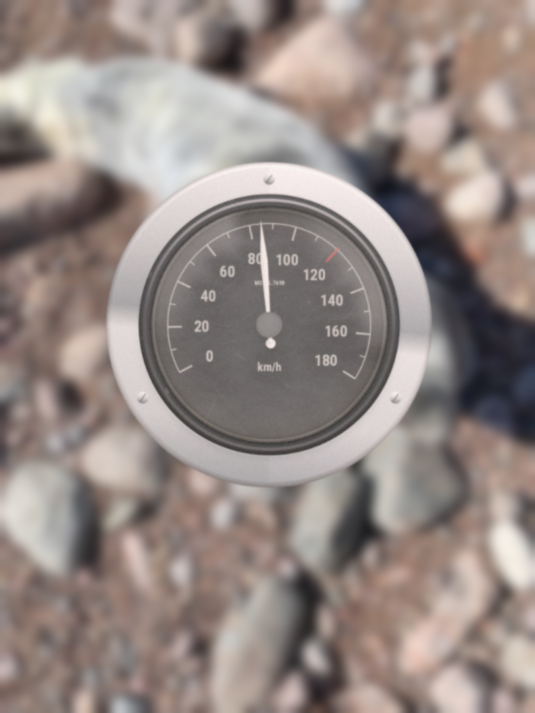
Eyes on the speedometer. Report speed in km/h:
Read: 85 km/h
